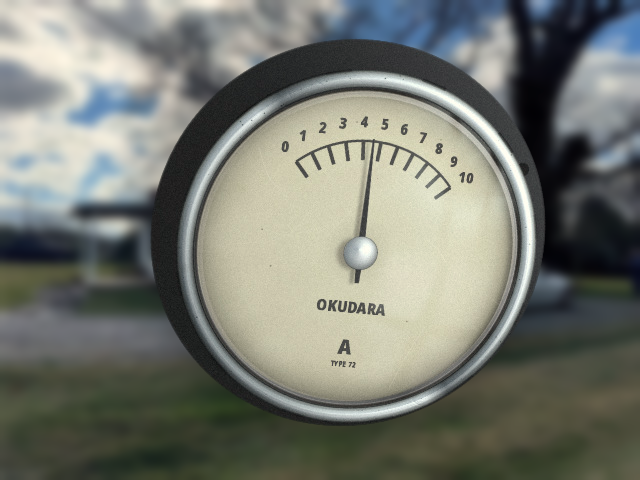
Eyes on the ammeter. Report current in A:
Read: 4.5 A
